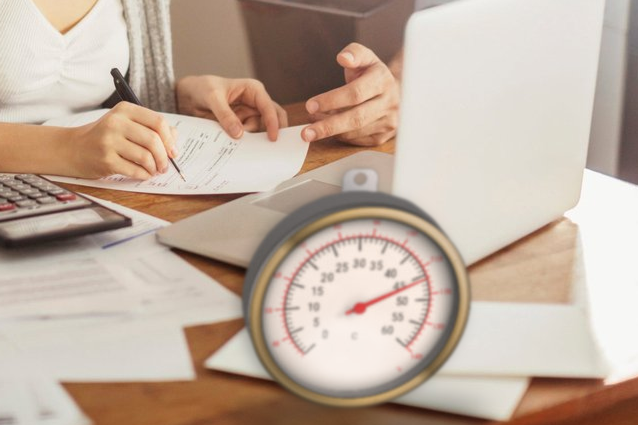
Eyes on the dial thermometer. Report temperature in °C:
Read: 45 °C
